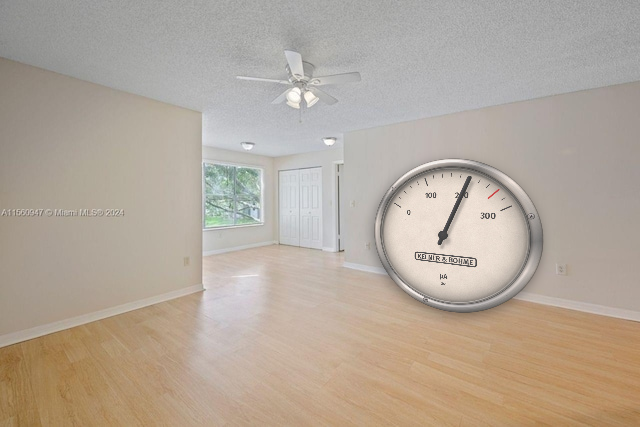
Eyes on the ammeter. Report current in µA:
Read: 200 µA
